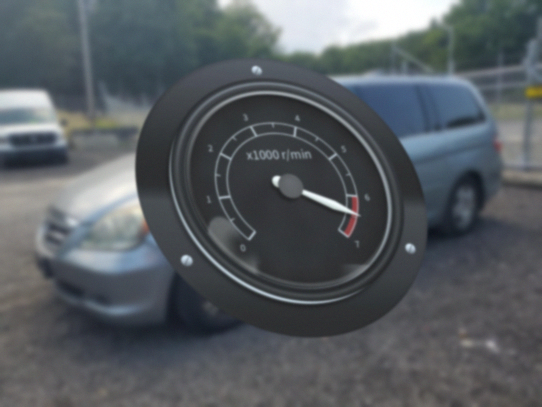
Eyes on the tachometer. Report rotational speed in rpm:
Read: 6500 rpm
